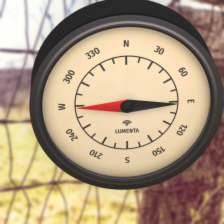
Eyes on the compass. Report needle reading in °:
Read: 270 °
